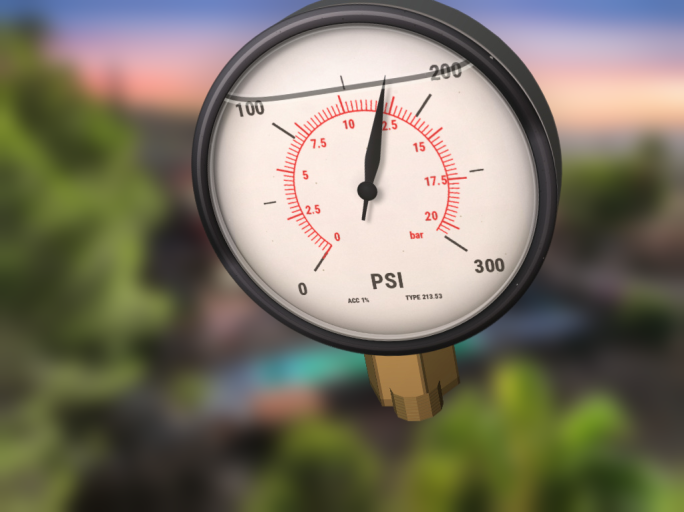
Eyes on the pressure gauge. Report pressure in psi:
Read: 175 psi
